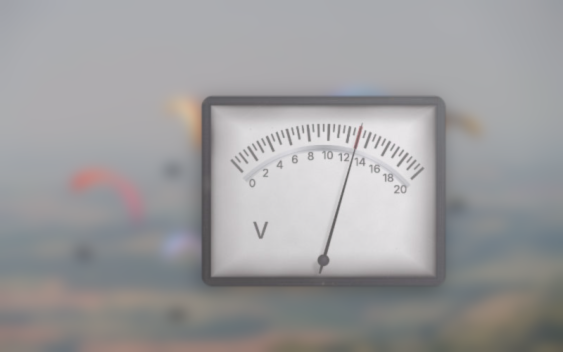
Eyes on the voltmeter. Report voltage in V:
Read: 13 V
